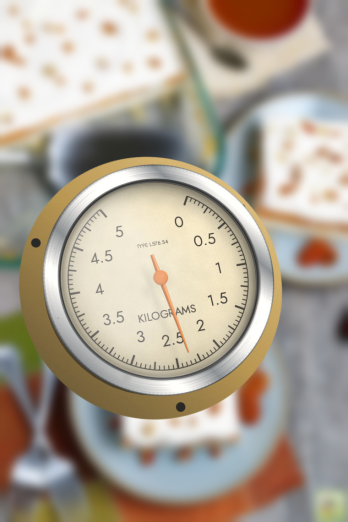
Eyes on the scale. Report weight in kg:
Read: 2.35 kg
